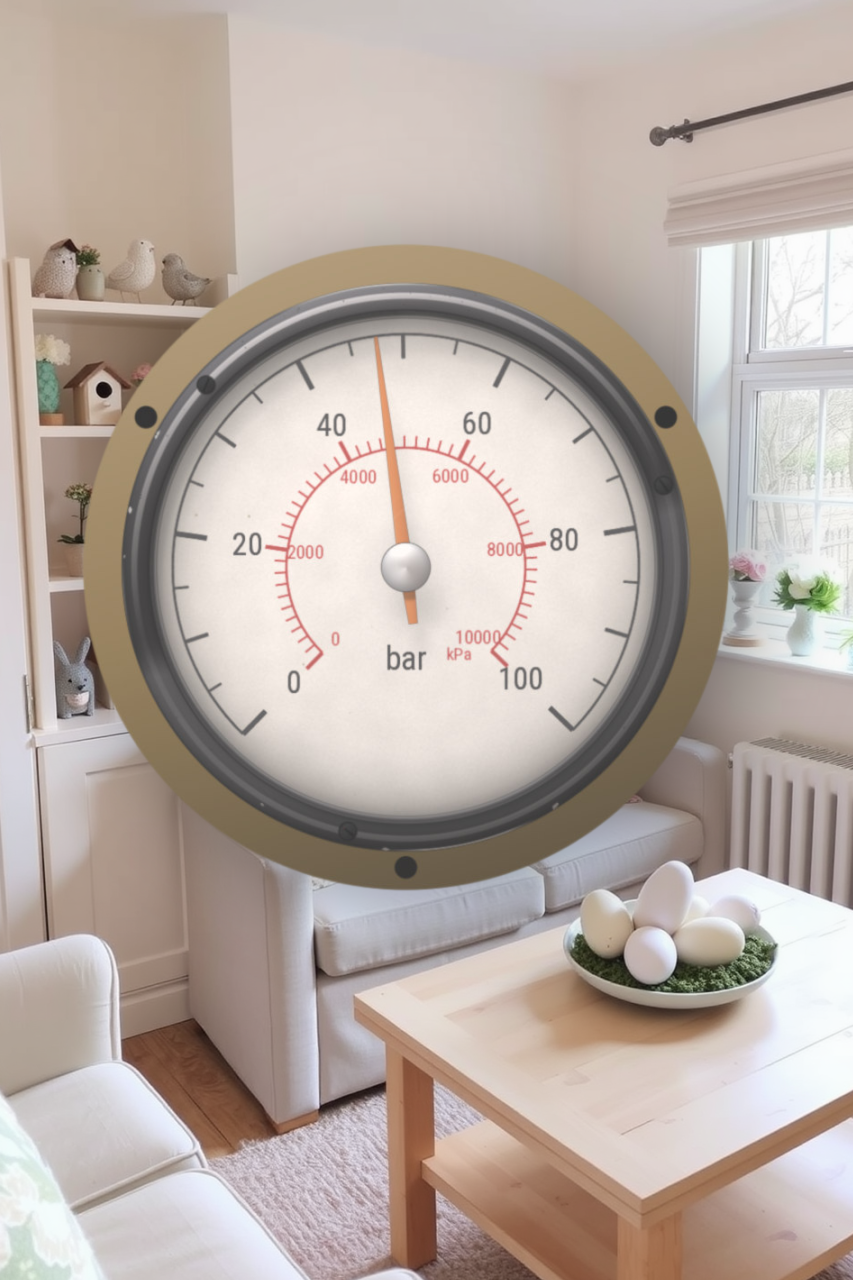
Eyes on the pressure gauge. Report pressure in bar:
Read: 47.5 bar
